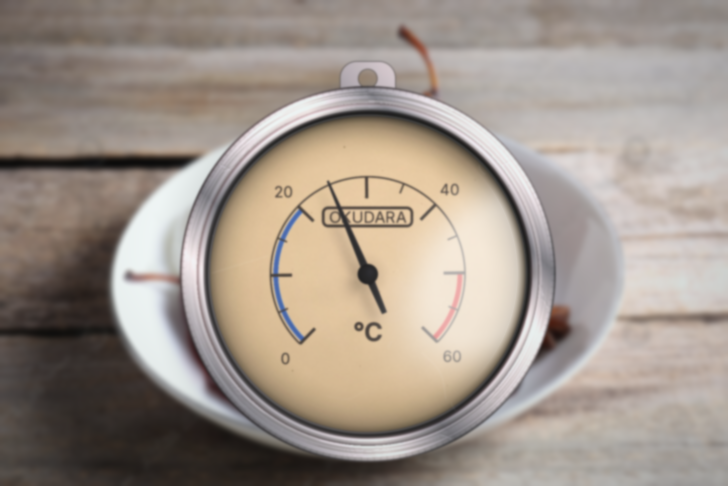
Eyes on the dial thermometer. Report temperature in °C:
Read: 25 °C
